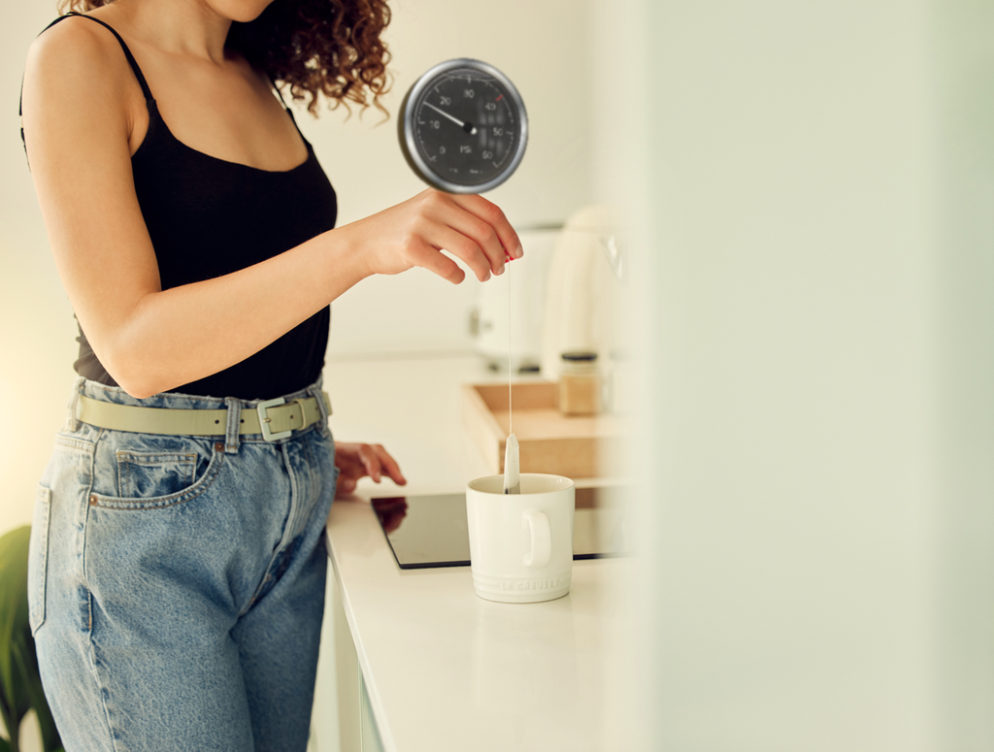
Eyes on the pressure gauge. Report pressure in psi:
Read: 15 psi
